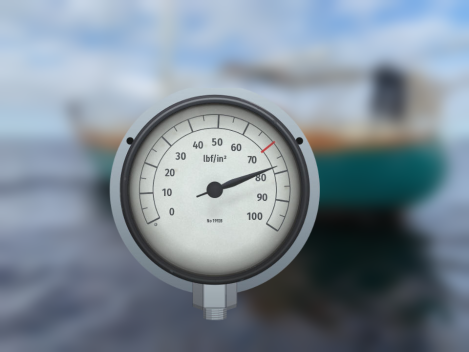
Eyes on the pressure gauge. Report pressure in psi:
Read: 77.5 psi
